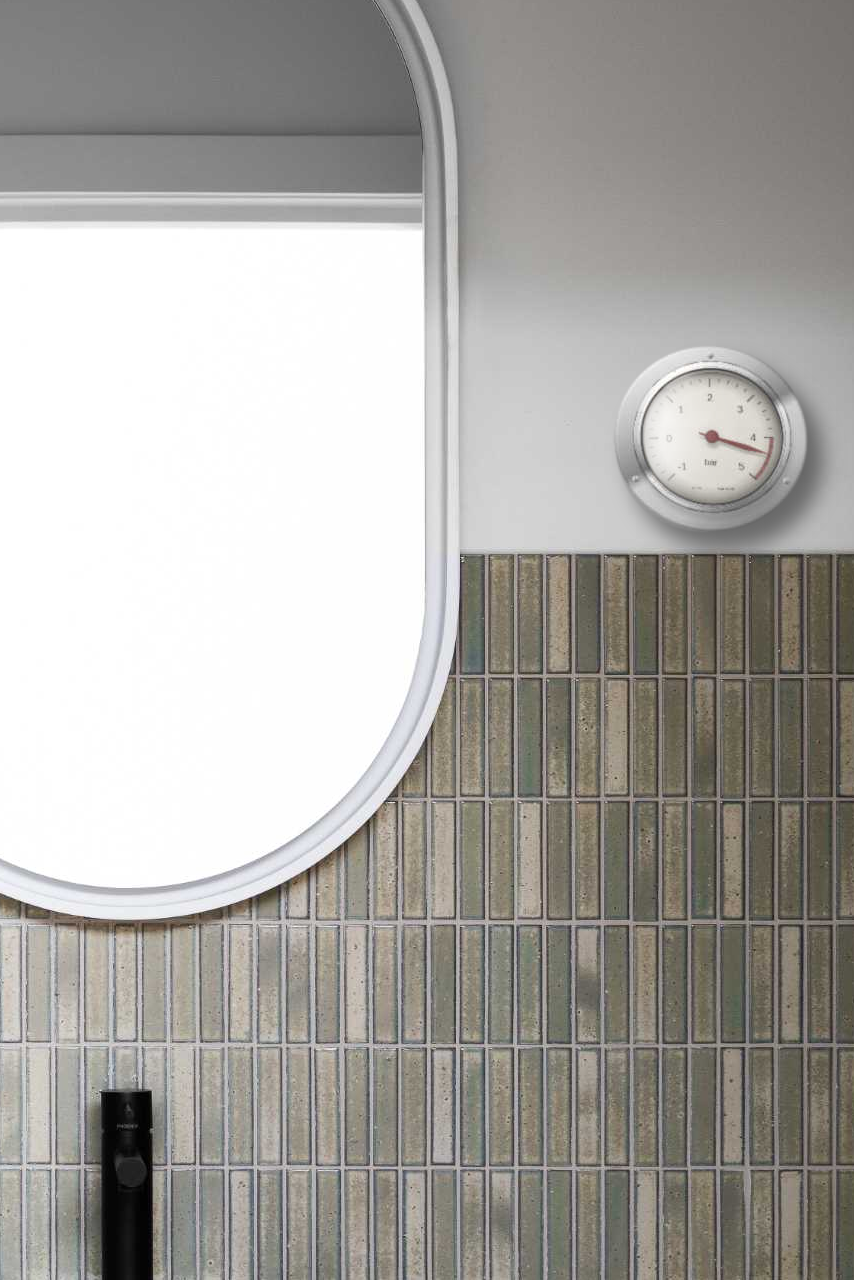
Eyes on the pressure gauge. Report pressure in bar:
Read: 4.4 bar
